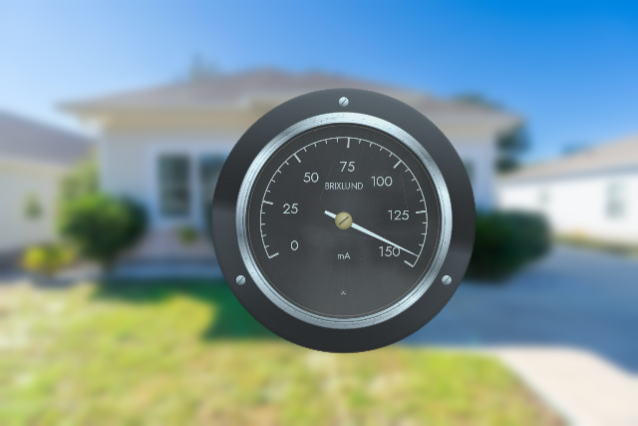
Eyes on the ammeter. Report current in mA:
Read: 145 mA
